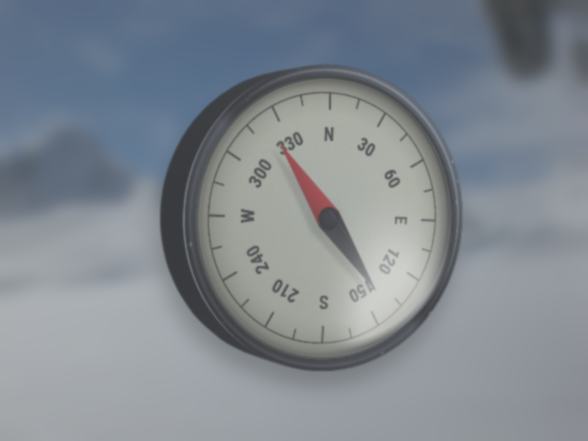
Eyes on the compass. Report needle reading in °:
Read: 322.5 °
